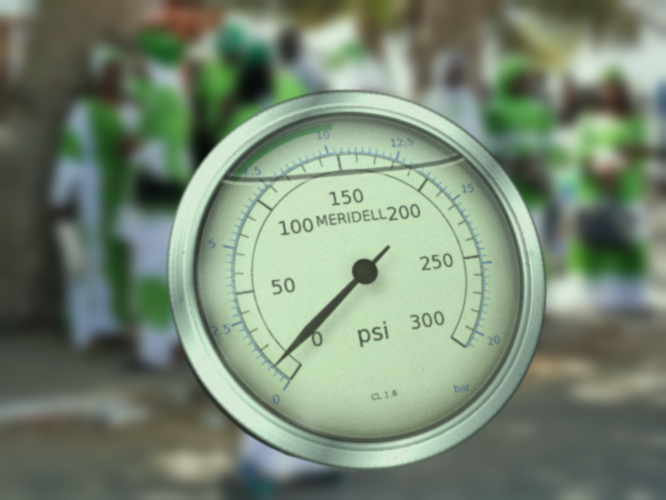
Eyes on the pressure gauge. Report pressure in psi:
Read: 10 psi
